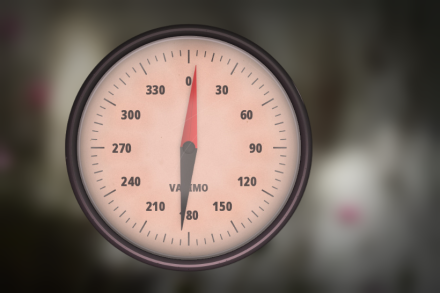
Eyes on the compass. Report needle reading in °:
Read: 5 °
